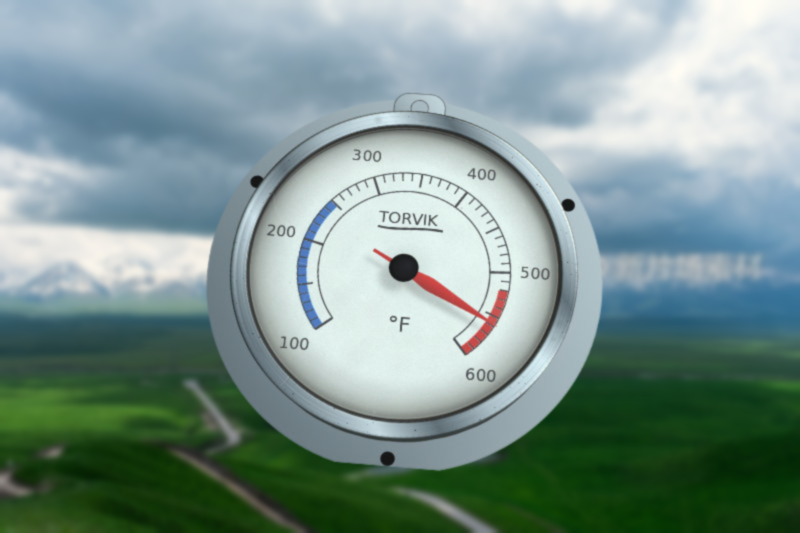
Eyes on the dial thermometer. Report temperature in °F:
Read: 560 °F
